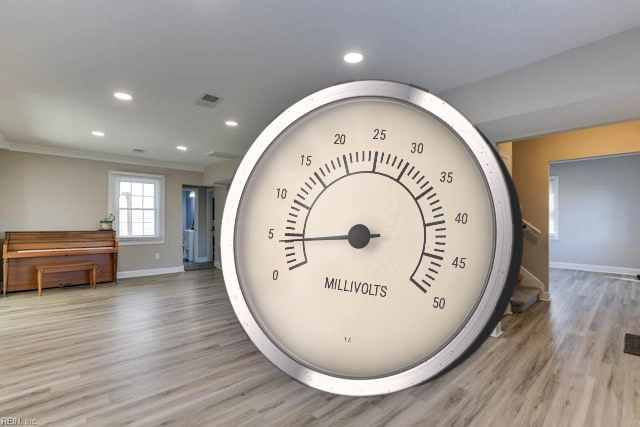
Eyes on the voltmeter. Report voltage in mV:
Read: 4 mV
